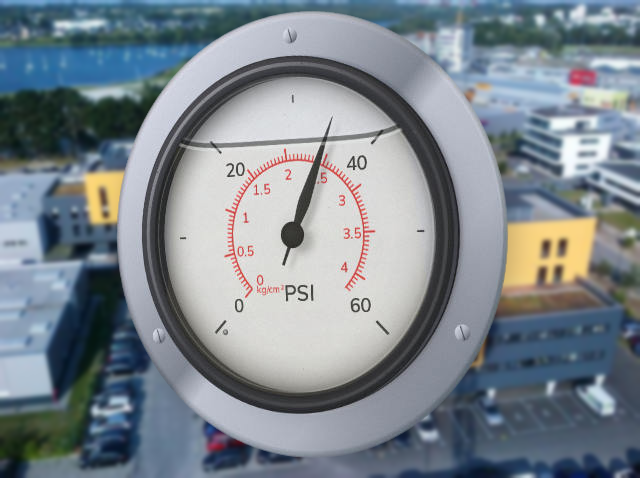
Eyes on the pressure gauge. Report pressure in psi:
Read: 35 psi
